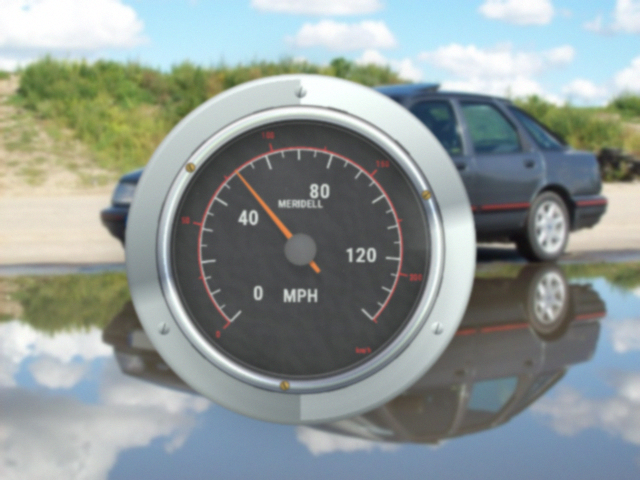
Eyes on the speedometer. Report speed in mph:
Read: 50 mph
